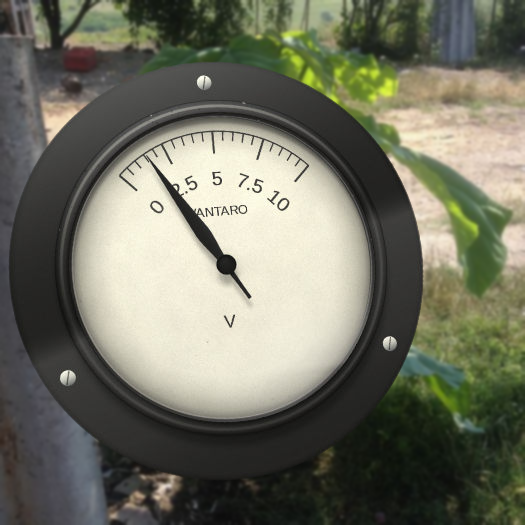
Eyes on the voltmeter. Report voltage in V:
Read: 1.5 V
